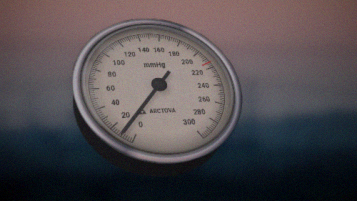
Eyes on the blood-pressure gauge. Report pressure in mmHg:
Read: 10 mmHg
